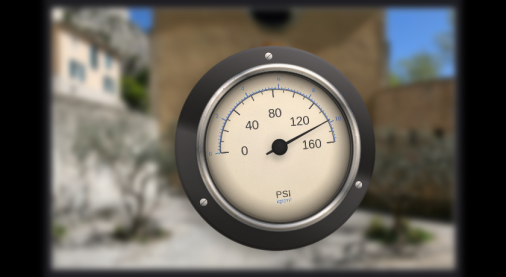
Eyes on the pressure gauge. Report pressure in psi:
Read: 140 psi
